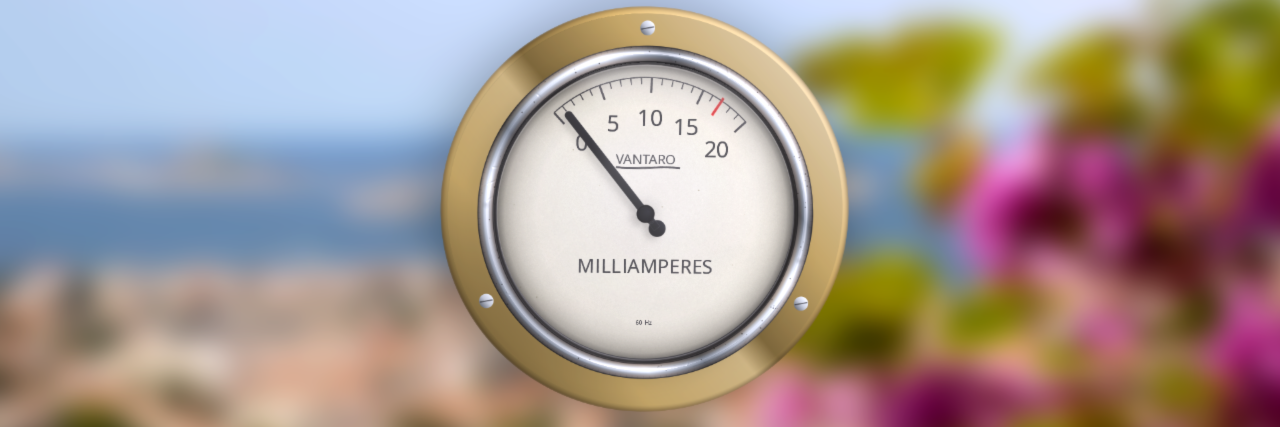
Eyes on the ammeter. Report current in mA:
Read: 1 mA
